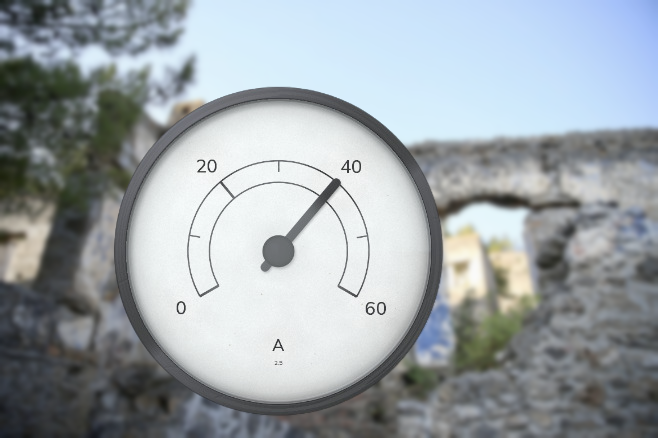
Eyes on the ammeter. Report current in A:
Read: 40 A
